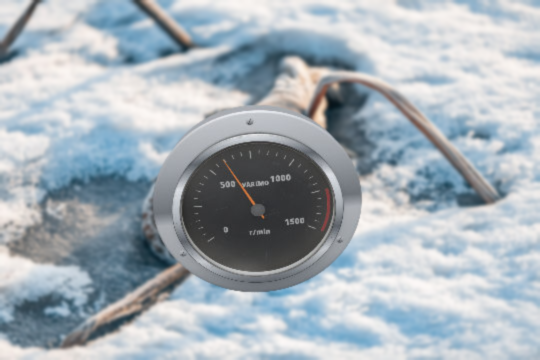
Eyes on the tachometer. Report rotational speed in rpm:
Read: 600 rpm
